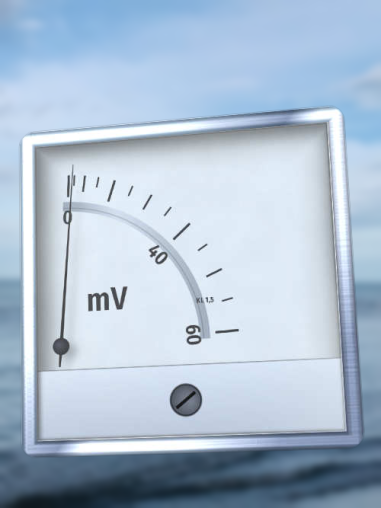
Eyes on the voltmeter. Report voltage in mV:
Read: 5 mV
